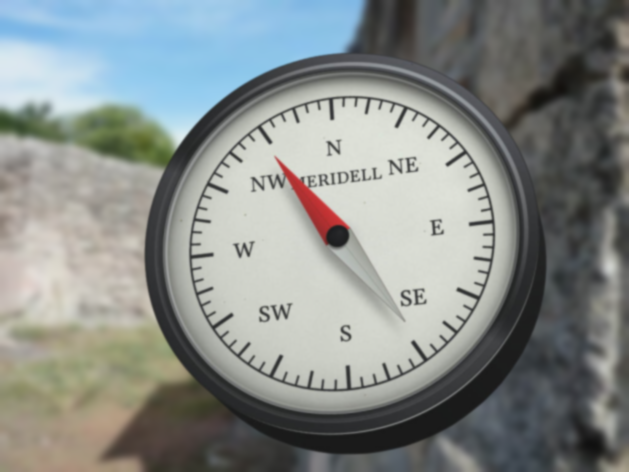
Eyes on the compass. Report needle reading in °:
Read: 327.5 °
